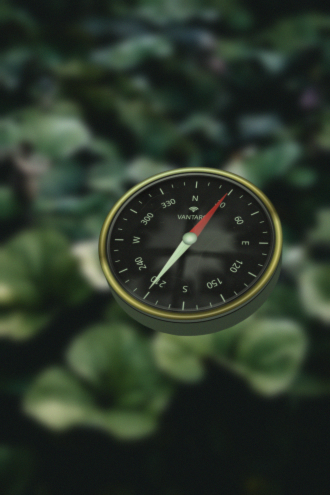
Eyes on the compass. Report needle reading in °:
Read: 30 °
